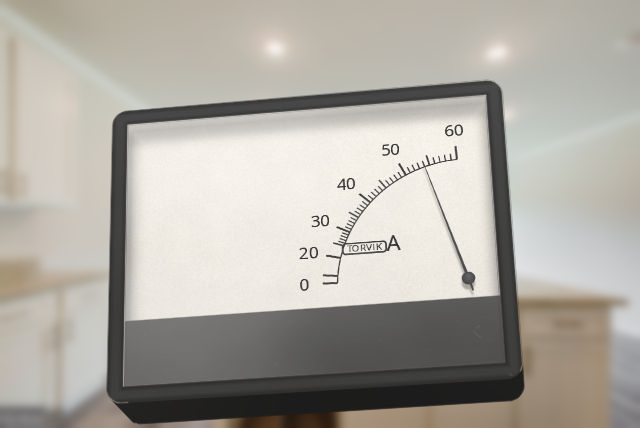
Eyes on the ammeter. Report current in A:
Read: 54 A
